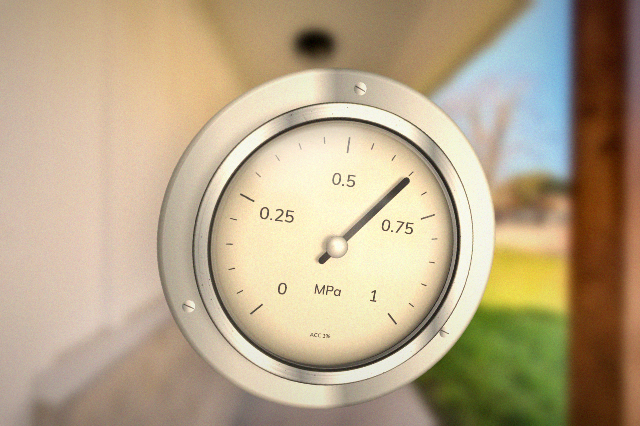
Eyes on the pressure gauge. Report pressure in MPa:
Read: 0.65 MPa
